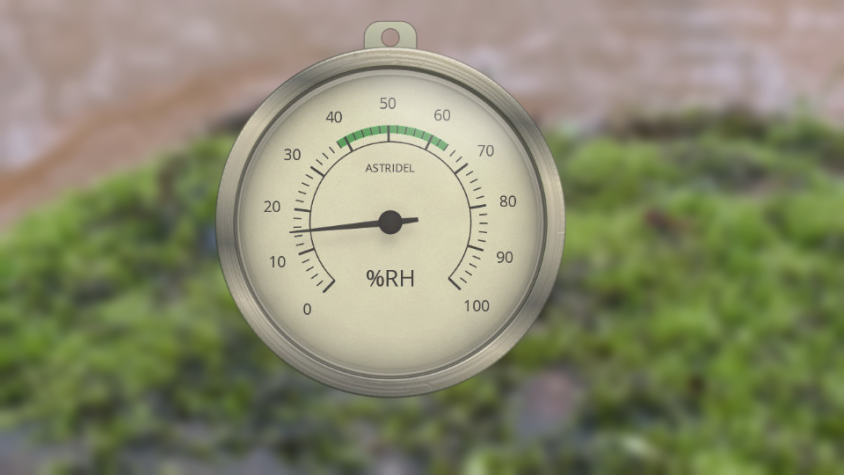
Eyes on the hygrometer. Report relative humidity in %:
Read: 15 %
